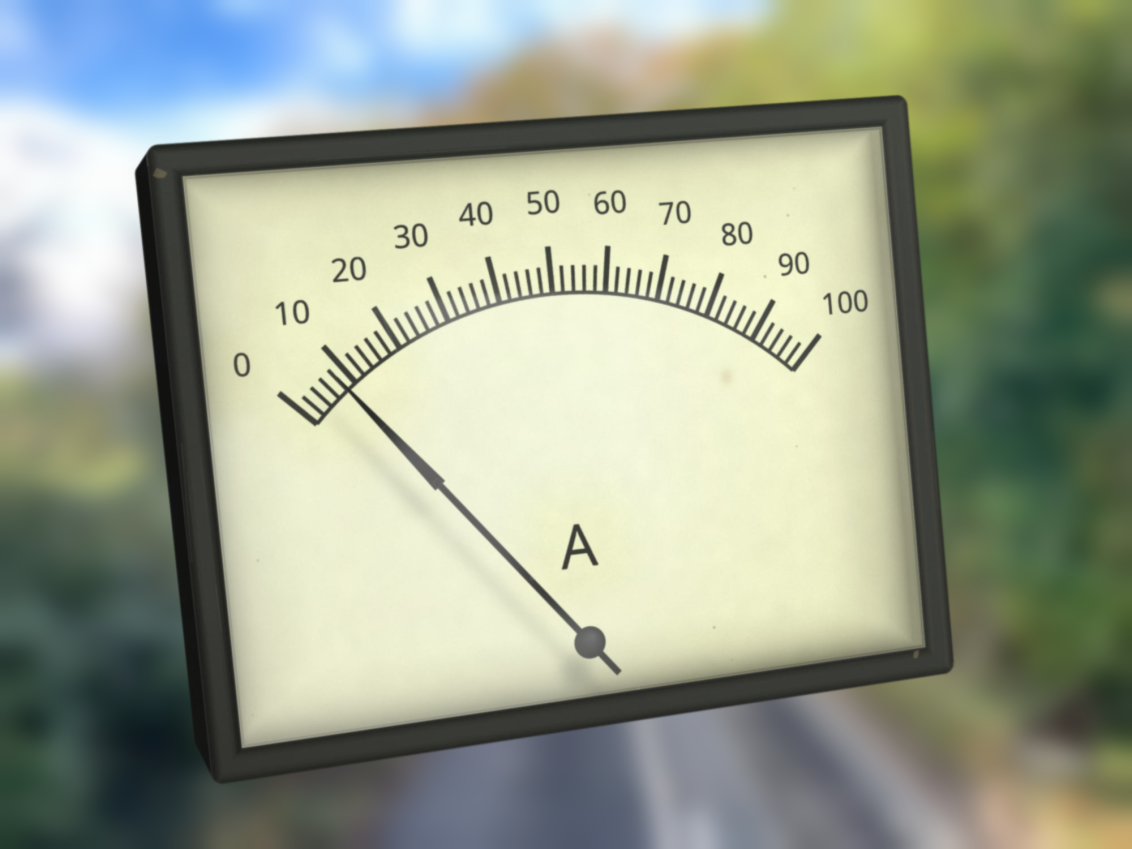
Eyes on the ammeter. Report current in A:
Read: 8 A
